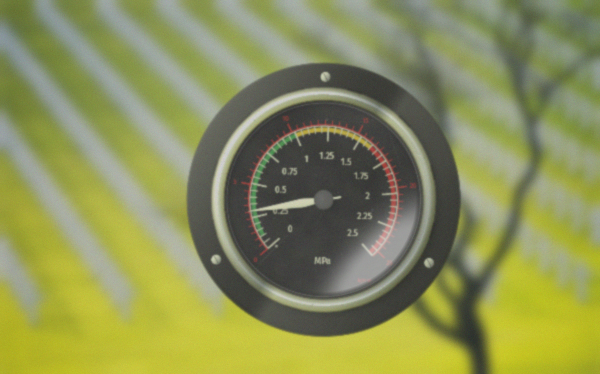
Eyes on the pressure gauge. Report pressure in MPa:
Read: 0.3 MPa
